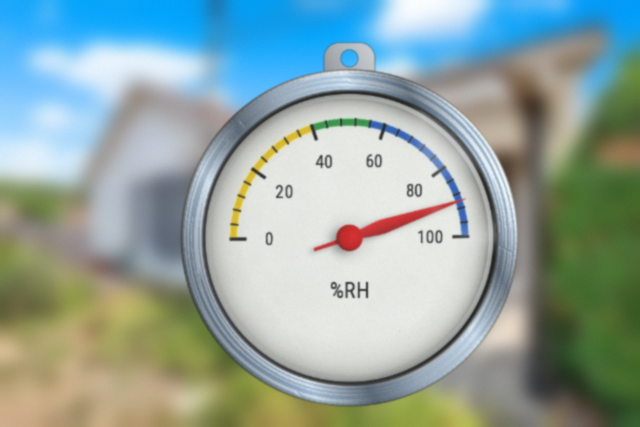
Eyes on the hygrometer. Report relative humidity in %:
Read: 90 %
